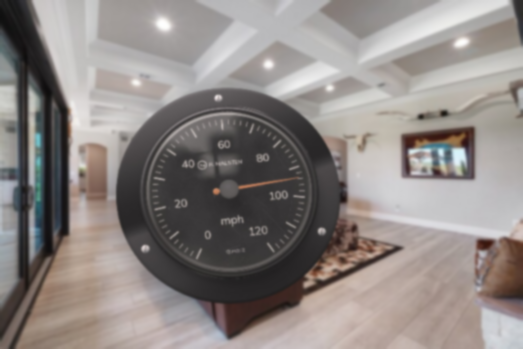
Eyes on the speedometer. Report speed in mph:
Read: 94 mph
